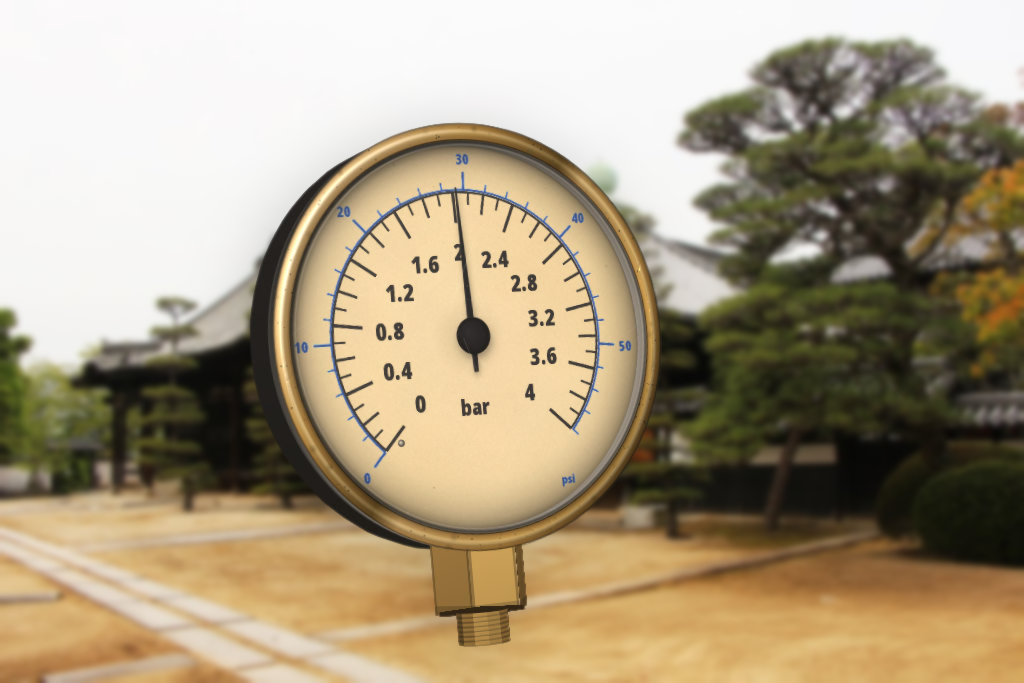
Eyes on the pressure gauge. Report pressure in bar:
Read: 2 bar
